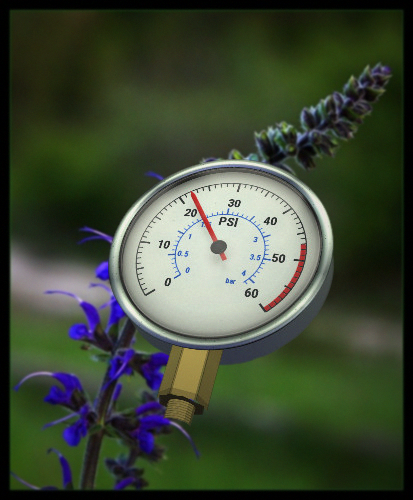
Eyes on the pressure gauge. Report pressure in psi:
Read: 22 psi
